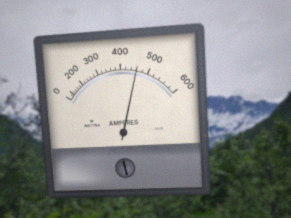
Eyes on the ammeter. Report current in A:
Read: 460 A
